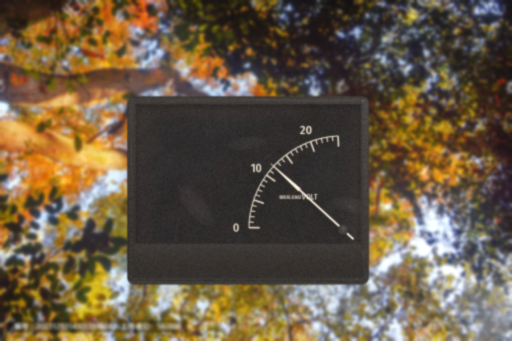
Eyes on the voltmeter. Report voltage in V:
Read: 12 V
